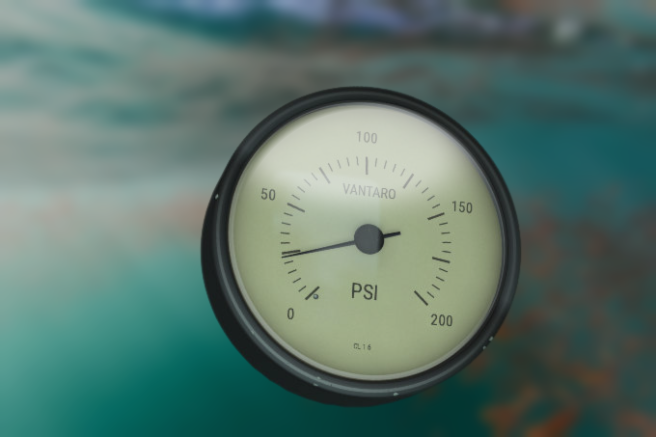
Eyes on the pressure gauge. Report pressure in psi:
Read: 22.5 psi
